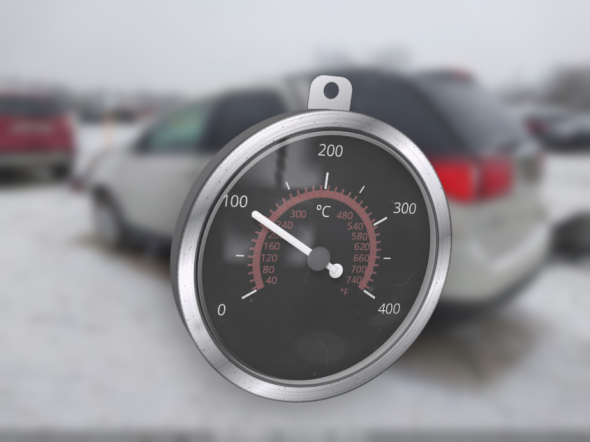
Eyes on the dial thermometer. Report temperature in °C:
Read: 100 °C
